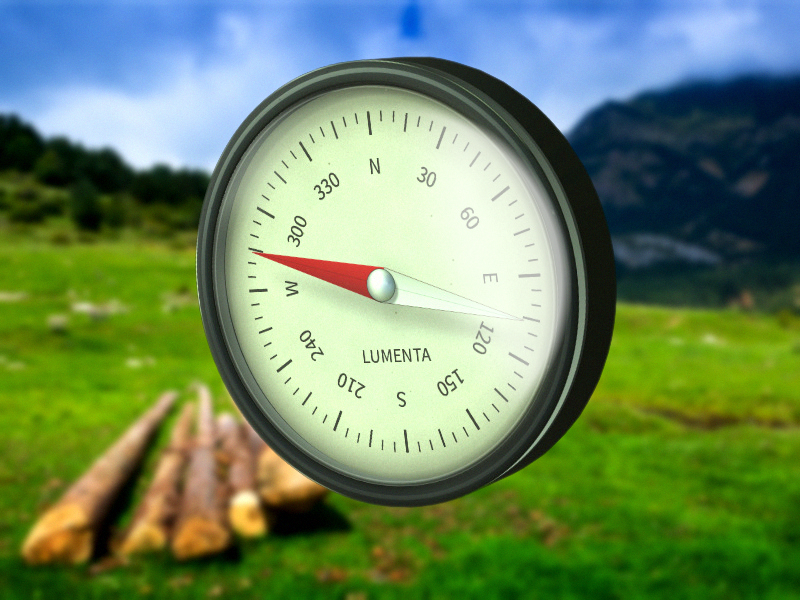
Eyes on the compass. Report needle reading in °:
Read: 285 °
